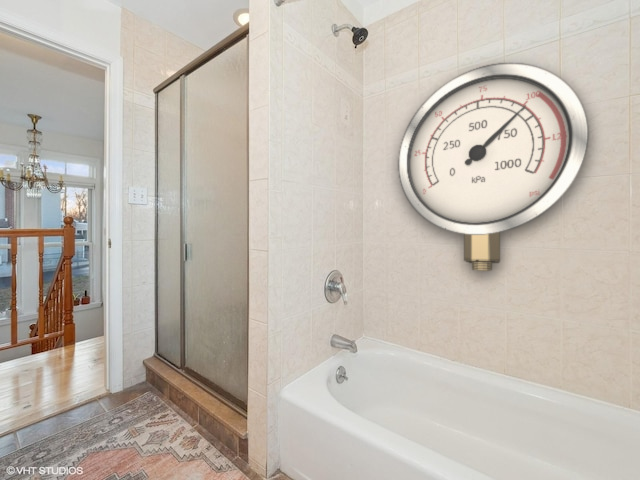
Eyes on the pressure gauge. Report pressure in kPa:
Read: 700 kPa
